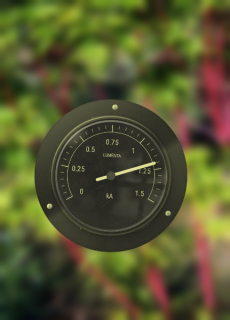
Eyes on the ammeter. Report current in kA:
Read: 1.2 kA
